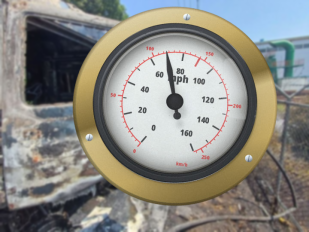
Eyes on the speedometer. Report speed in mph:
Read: 70 mph
